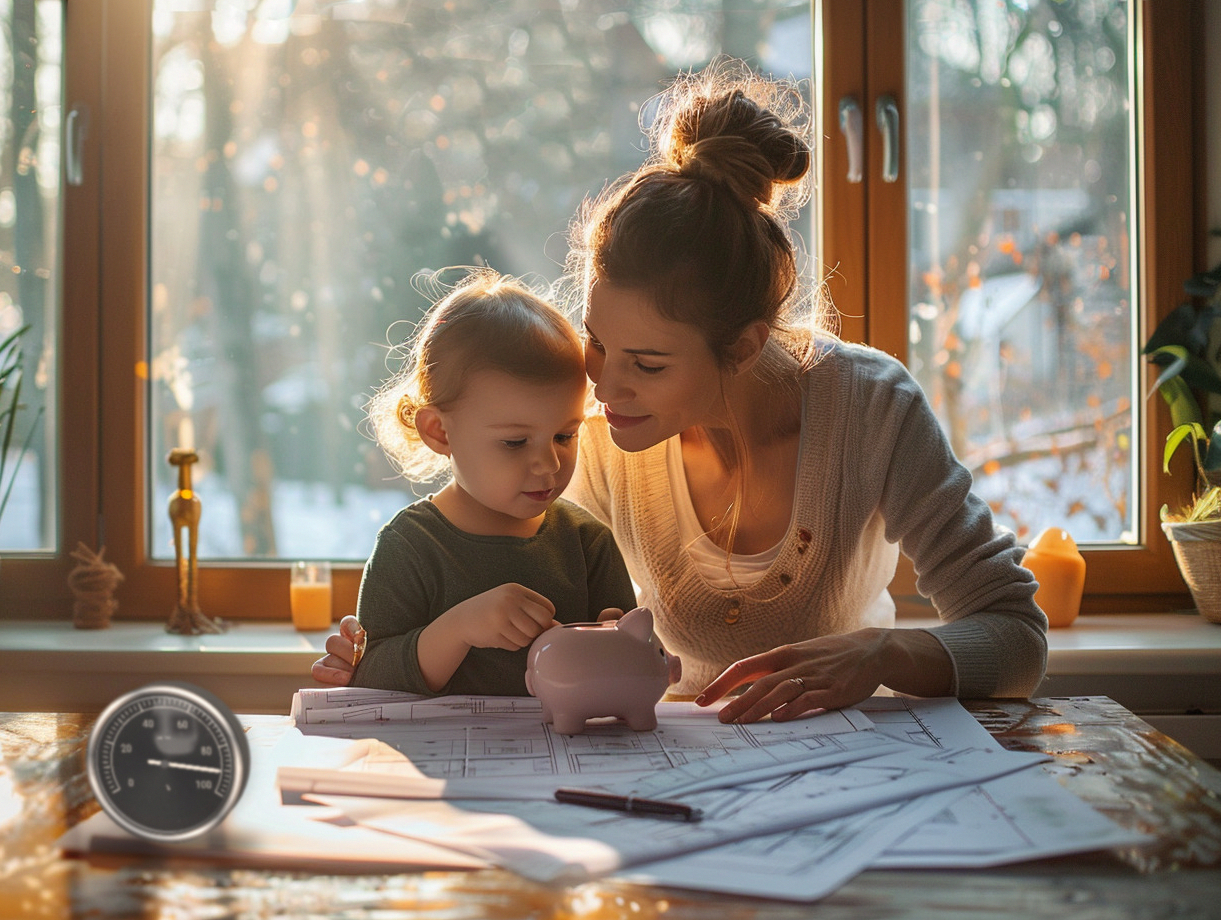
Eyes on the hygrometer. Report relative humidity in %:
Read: 90 %
